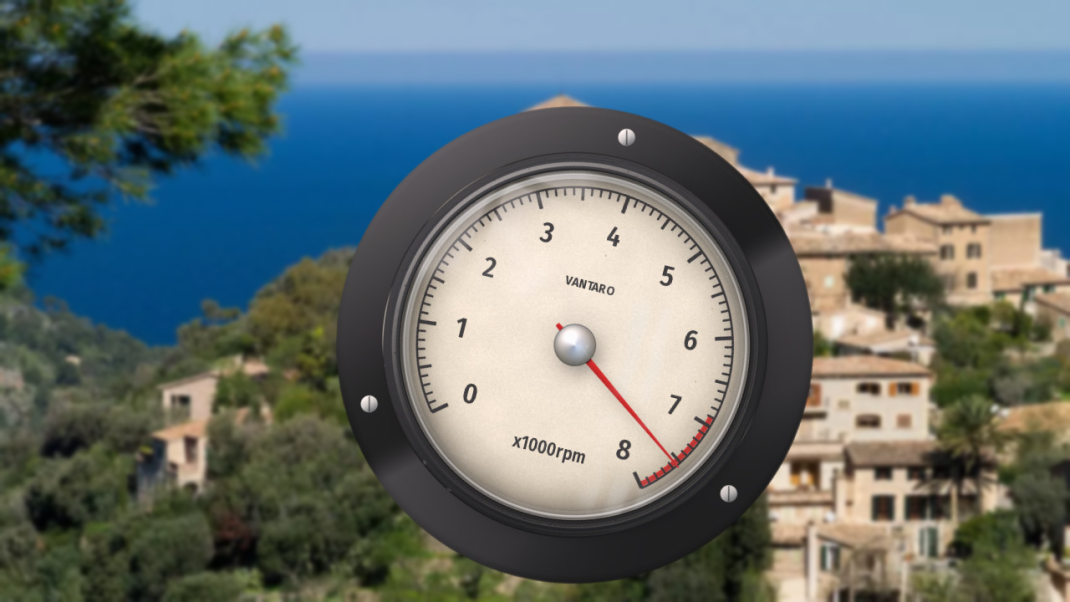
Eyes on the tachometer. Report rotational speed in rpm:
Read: 7550 rpm
